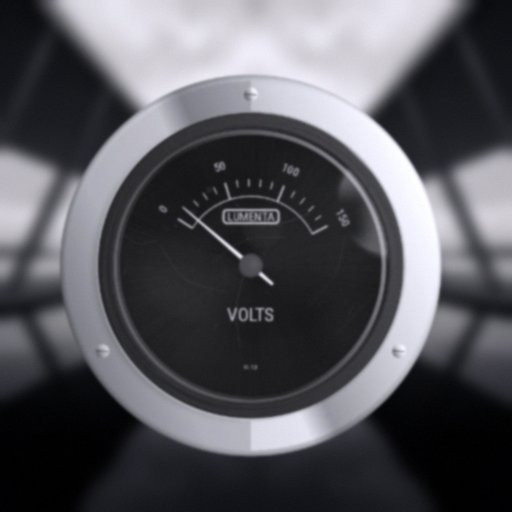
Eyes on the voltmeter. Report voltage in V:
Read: 10 V
